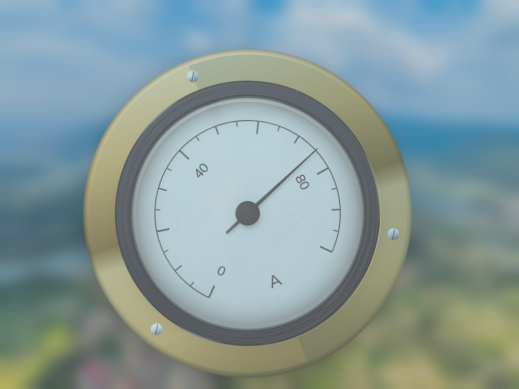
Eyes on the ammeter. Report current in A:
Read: 75 A
